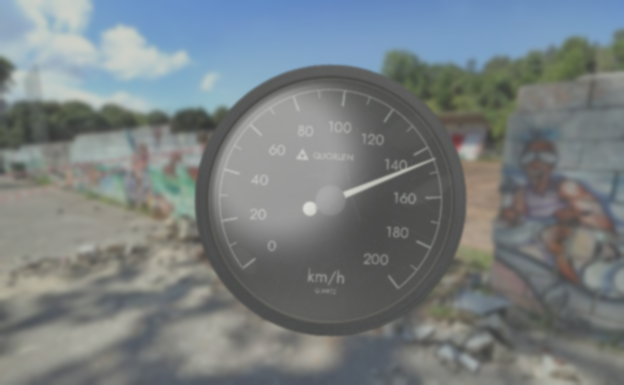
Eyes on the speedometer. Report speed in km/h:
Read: 145 km/h
